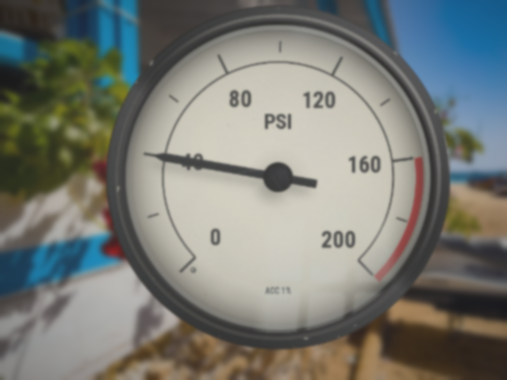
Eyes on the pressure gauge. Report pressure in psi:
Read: 40 psi
